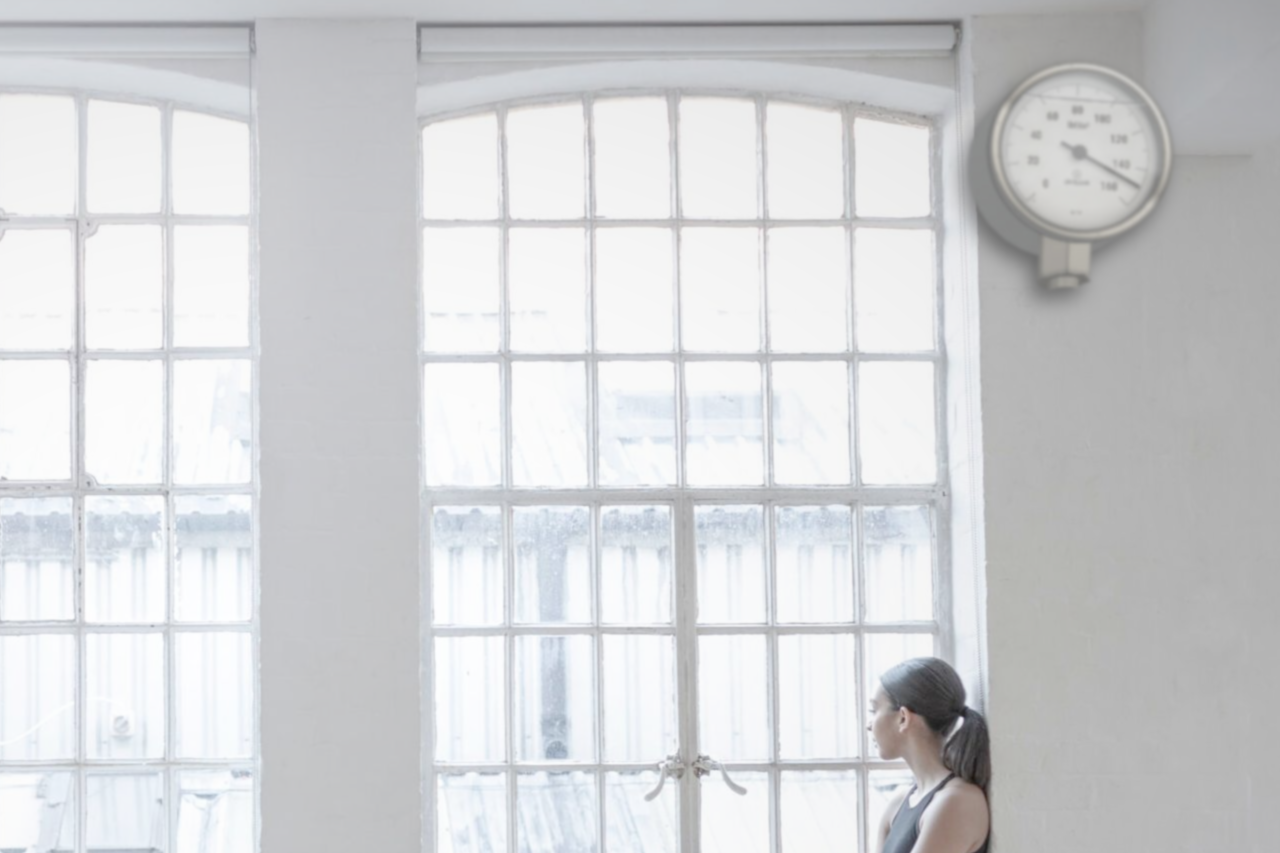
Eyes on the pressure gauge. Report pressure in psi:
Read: 150 psi
